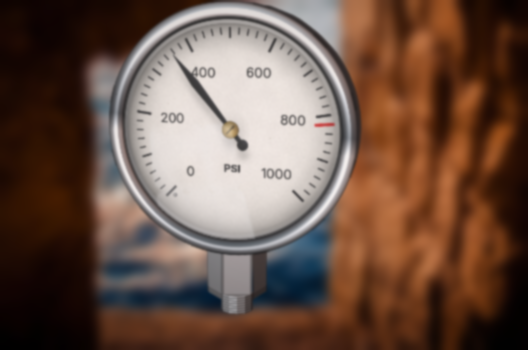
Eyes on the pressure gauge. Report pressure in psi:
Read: 360 psi
